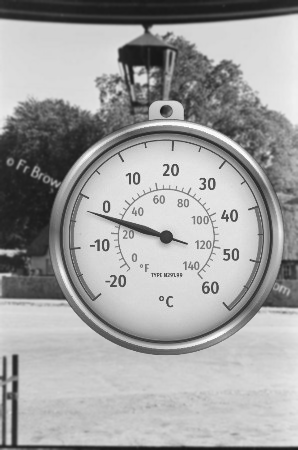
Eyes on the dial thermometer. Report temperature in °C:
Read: -2.5 °C
